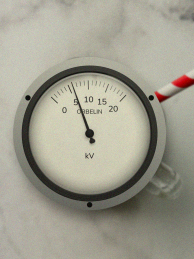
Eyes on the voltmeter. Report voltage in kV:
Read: 6 kV
